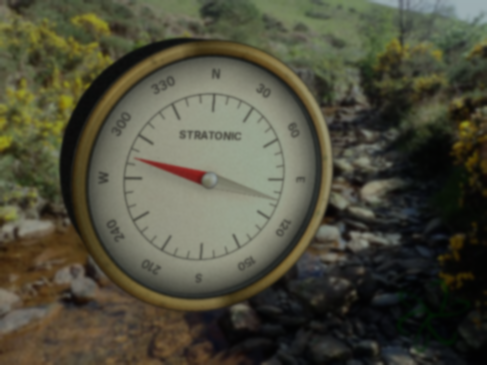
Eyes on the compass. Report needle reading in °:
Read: 285 °
